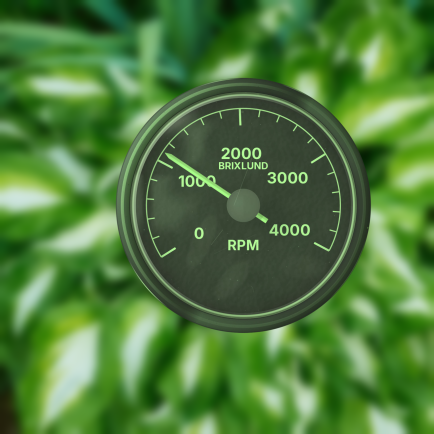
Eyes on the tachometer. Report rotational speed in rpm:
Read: 1100 rpm
